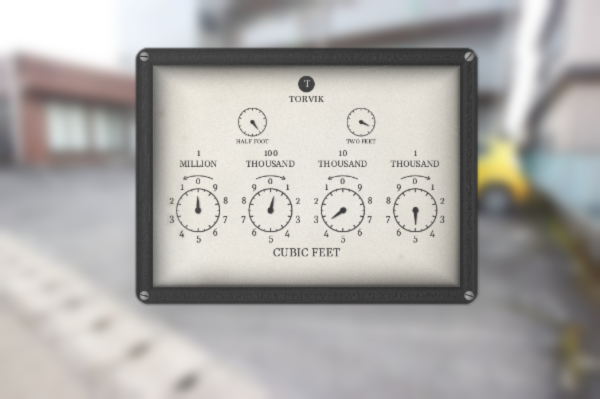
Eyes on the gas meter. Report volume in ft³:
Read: 3500 ft³
